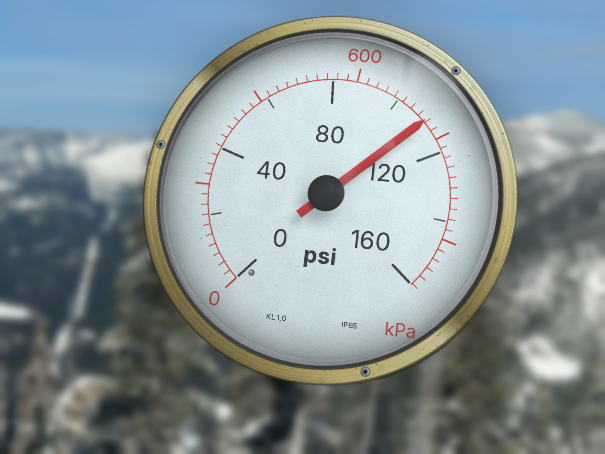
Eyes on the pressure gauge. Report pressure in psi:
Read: 110 psi
